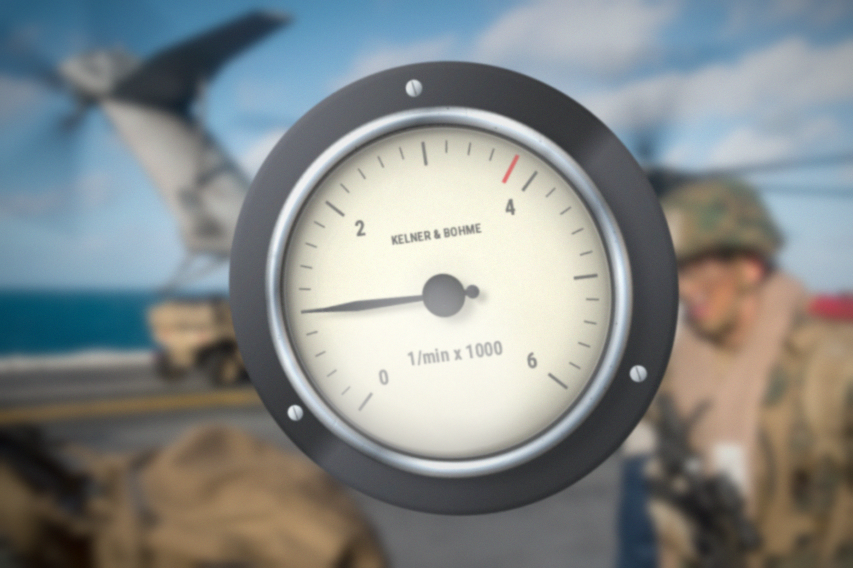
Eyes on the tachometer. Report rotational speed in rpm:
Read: 1000 rpm
